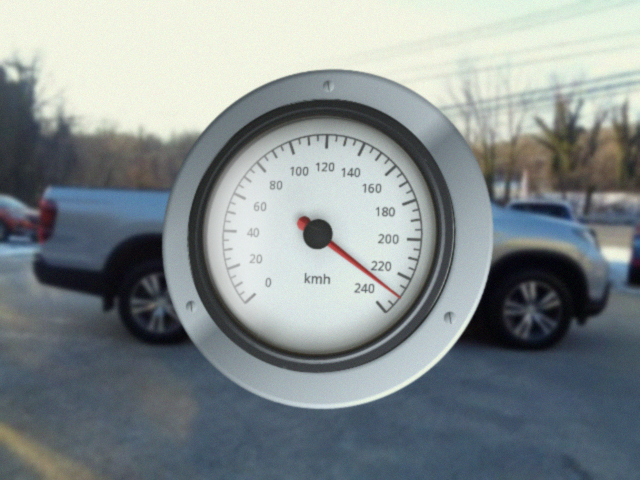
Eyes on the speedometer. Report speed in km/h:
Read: 230 km/h
